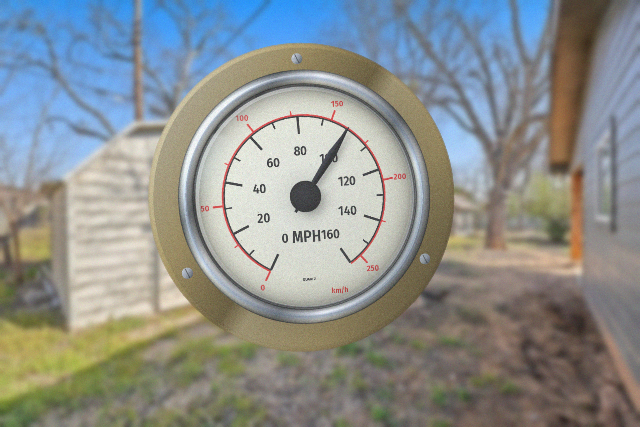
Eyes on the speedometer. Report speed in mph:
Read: 100 mph
